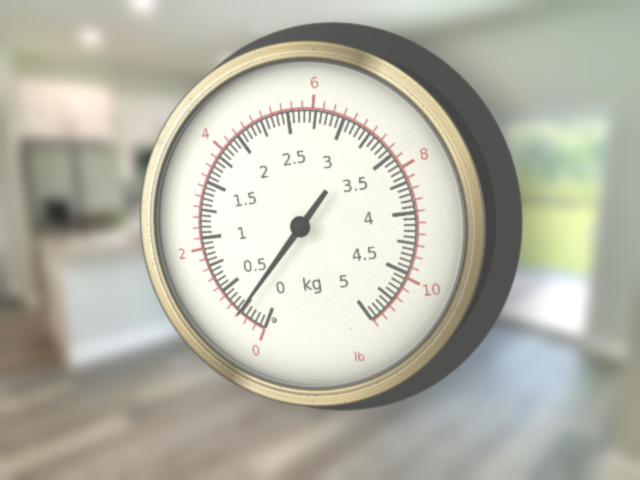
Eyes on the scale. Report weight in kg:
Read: 0.25 kg
